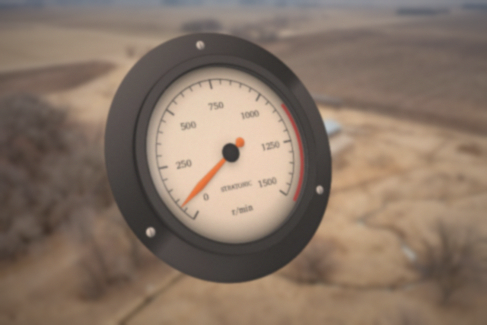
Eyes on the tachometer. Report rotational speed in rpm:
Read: 75 rpm
